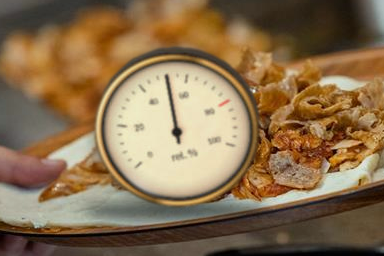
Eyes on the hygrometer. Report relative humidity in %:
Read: 52 %
